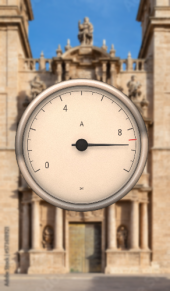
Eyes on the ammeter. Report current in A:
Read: 8.75 A
